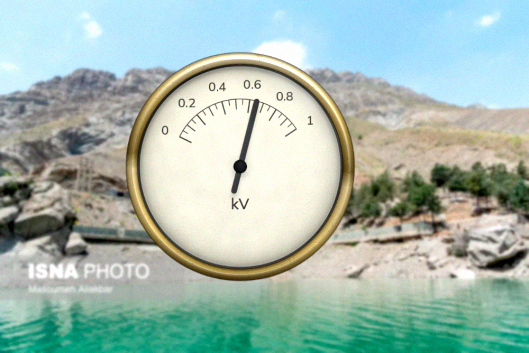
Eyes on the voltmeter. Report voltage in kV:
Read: 0.65 kV
